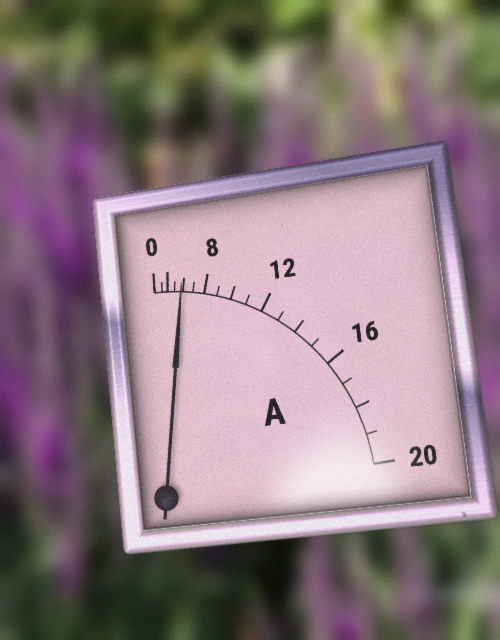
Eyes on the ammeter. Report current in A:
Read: 6 A
